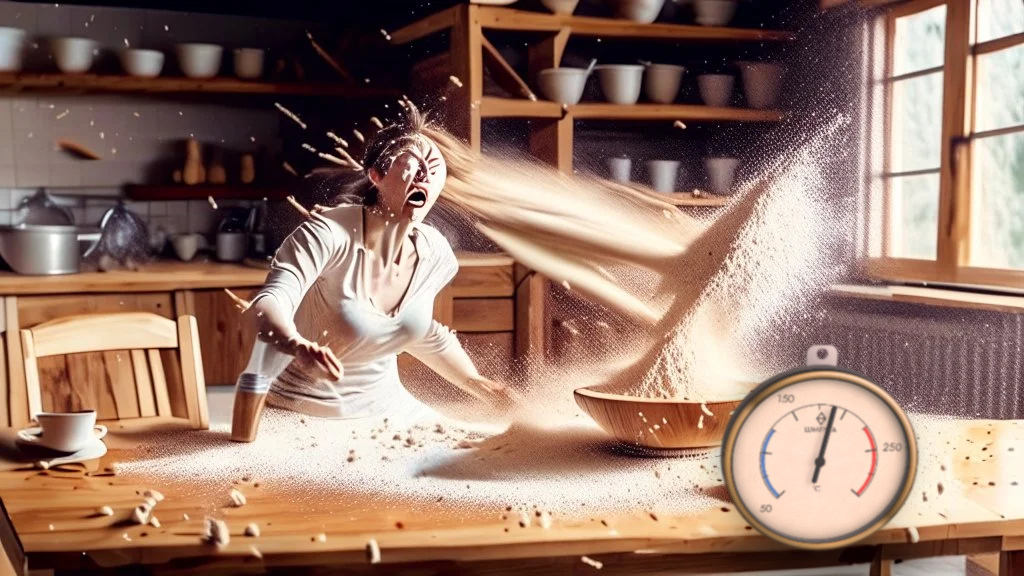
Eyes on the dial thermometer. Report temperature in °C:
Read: 187.5 °C
